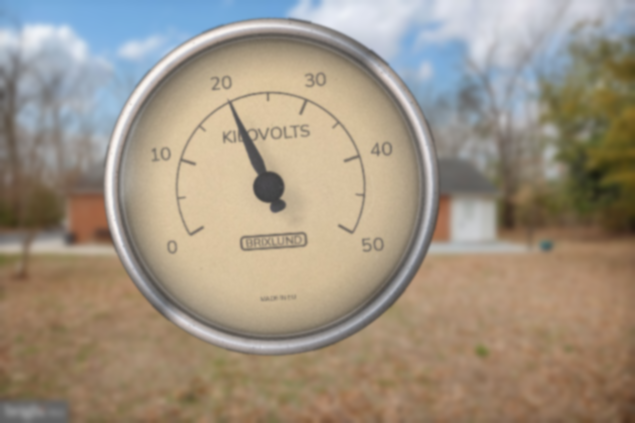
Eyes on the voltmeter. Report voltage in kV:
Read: 20 kV
